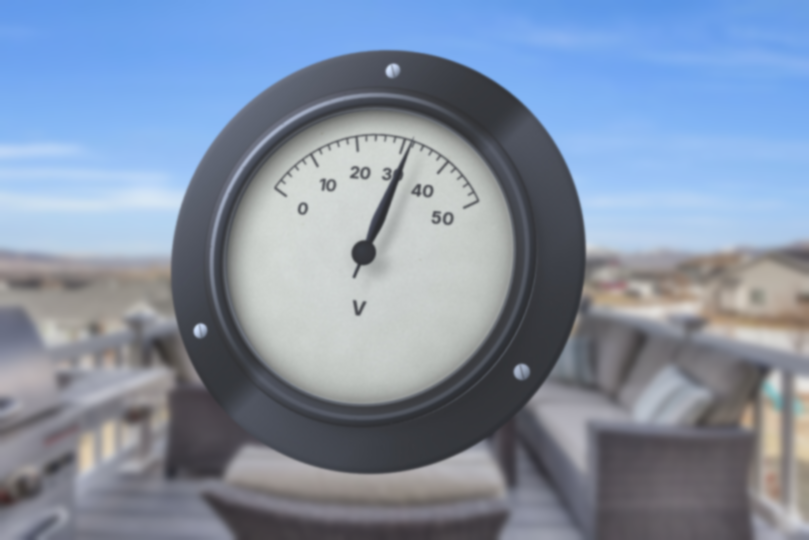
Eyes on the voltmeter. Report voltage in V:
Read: 32 V
